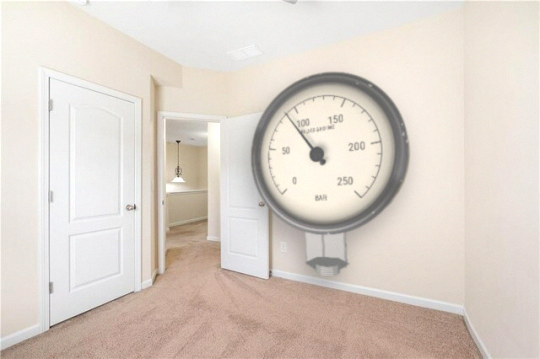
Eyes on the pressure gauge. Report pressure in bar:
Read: 90 bar
